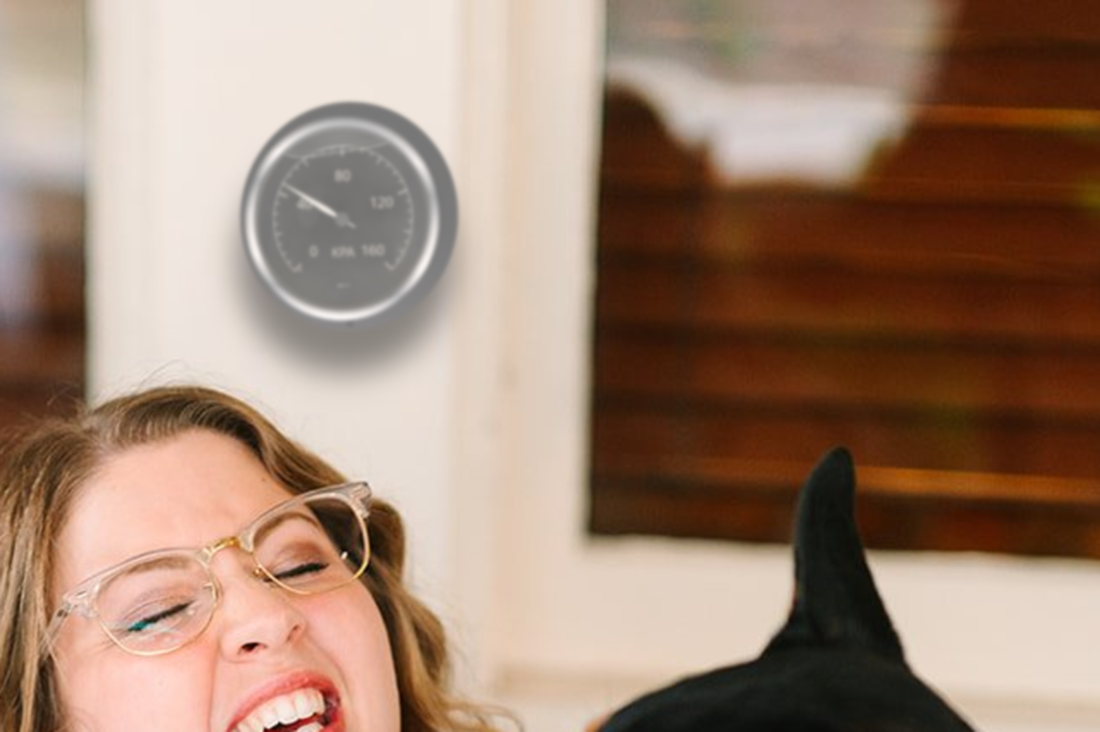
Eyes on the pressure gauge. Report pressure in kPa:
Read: 45 kPa
